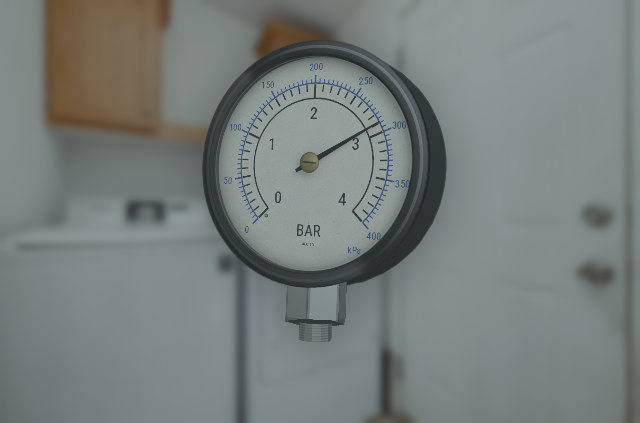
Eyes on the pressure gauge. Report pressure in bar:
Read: 2.9 bar
